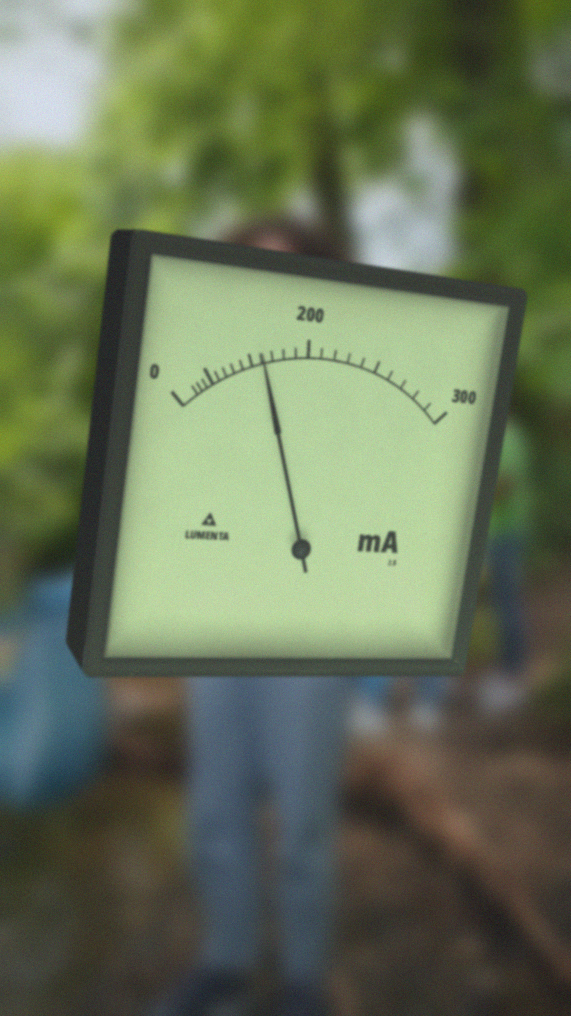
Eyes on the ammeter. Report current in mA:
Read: 160 mA
